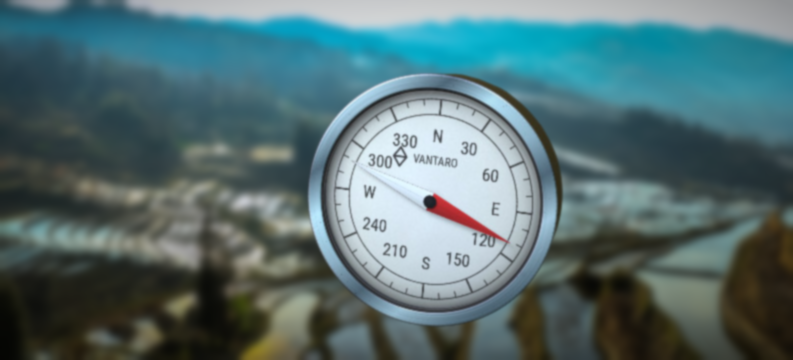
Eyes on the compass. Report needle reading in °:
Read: 110 °
